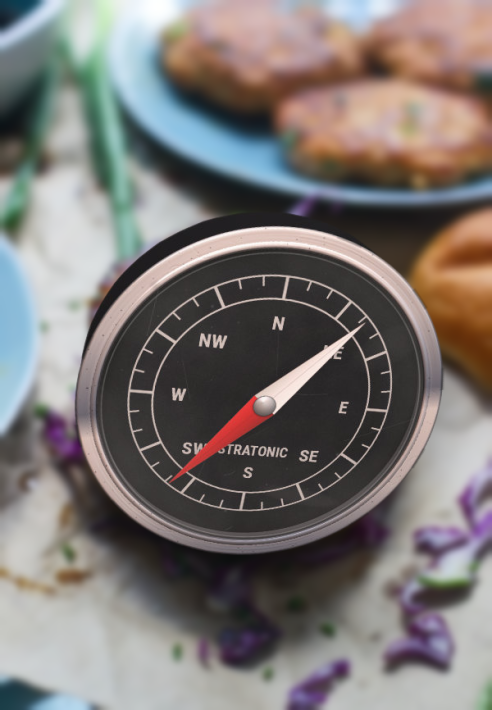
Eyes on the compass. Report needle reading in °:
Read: 220 °
